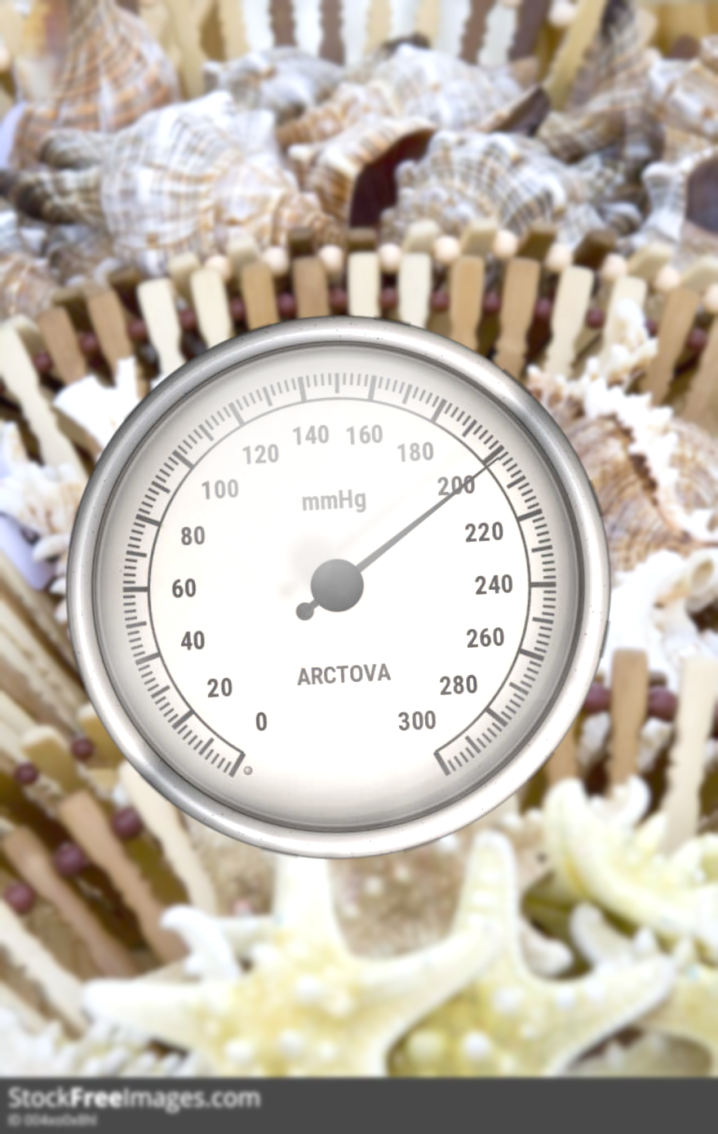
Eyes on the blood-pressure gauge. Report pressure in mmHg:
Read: 202 mmHg
